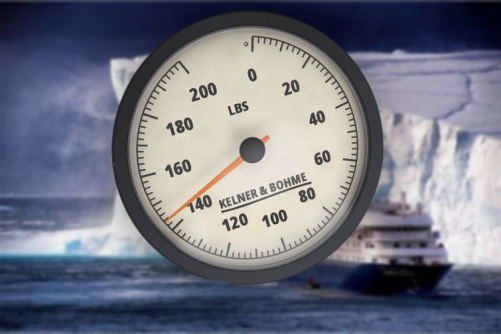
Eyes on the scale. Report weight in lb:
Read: 144 lb
